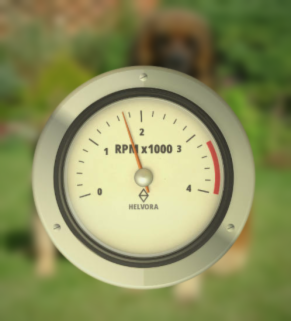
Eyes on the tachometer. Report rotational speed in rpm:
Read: 1700 rpm
